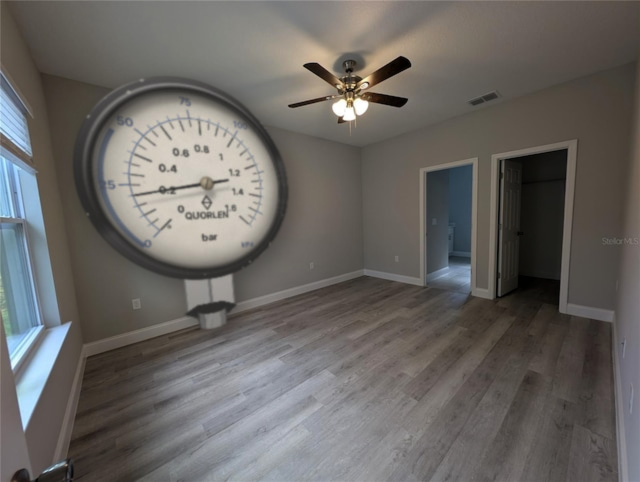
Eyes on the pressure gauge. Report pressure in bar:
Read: 0.2 bar
